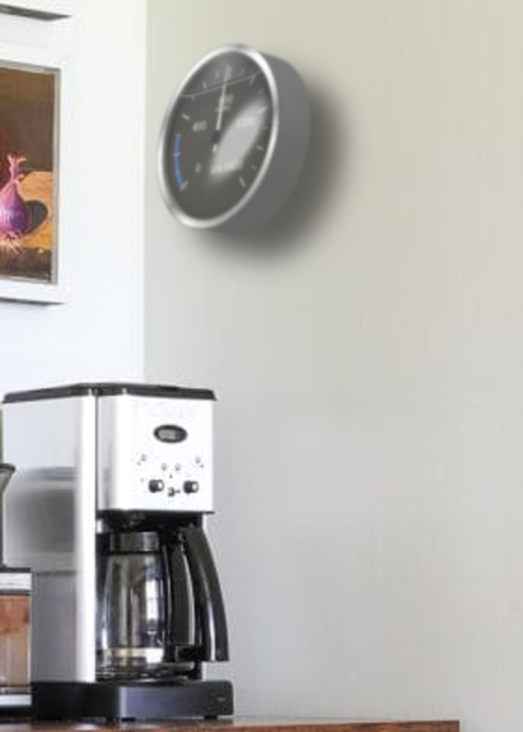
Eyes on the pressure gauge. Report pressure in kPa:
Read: 800 kPa
